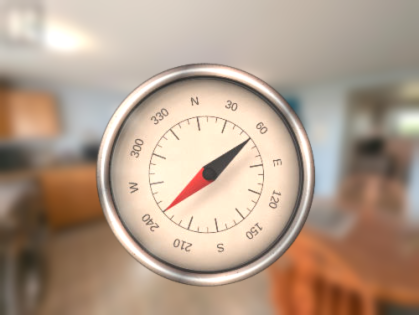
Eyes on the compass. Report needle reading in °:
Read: 240 °
